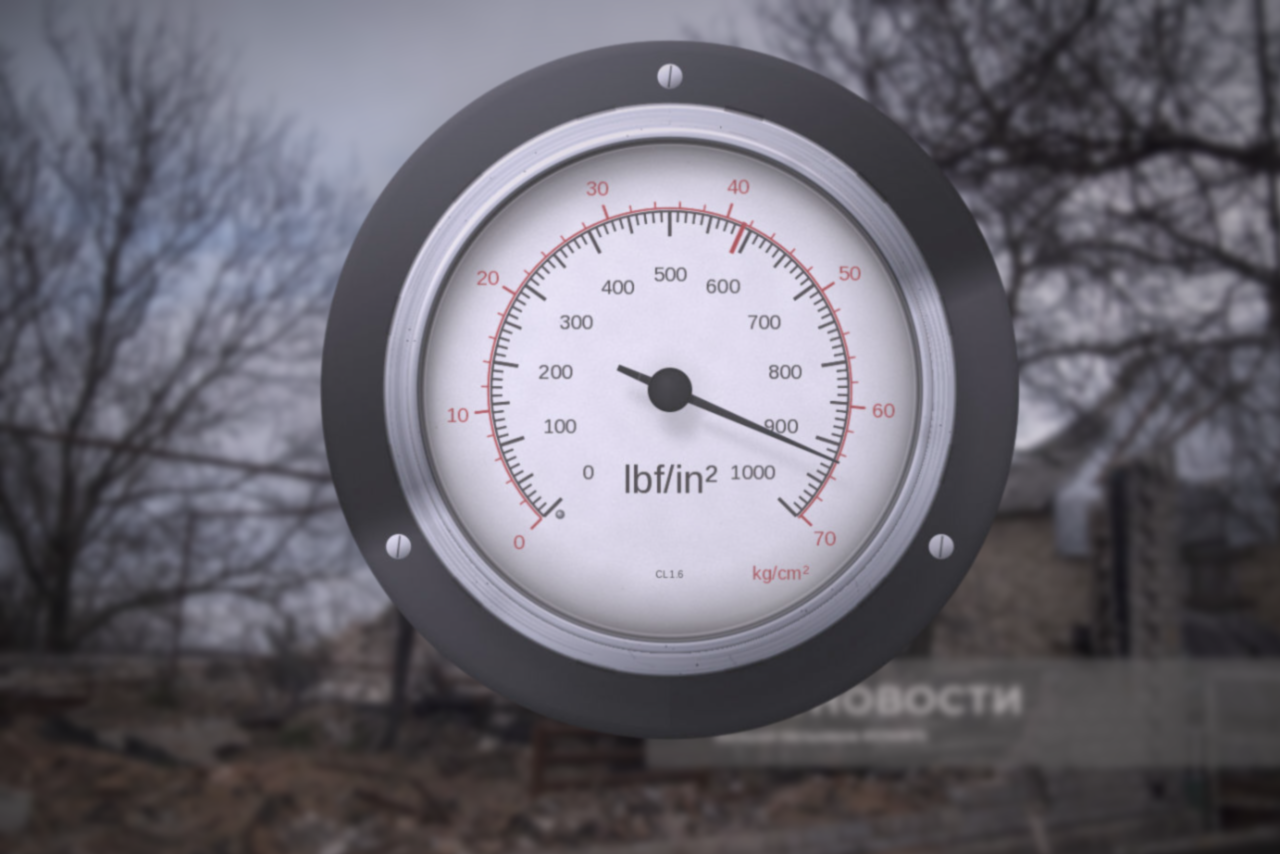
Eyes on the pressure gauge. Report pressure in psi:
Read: 920 psi
